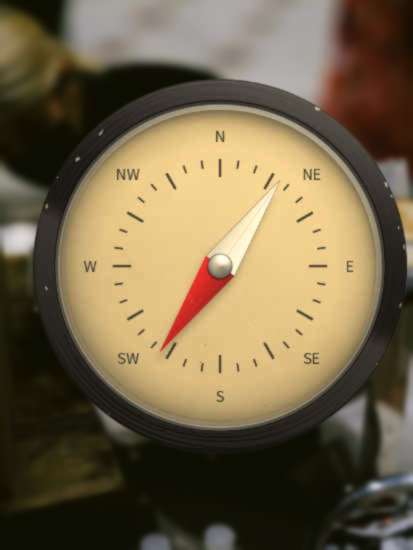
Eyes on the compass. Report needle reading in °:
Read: 215 °
